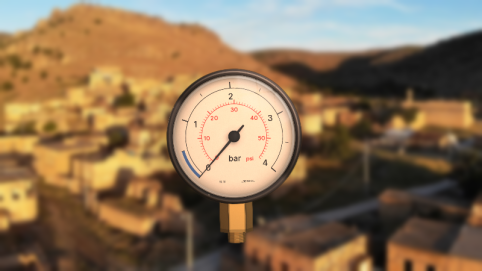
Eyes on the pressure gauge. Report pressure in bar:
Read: 0 bar
